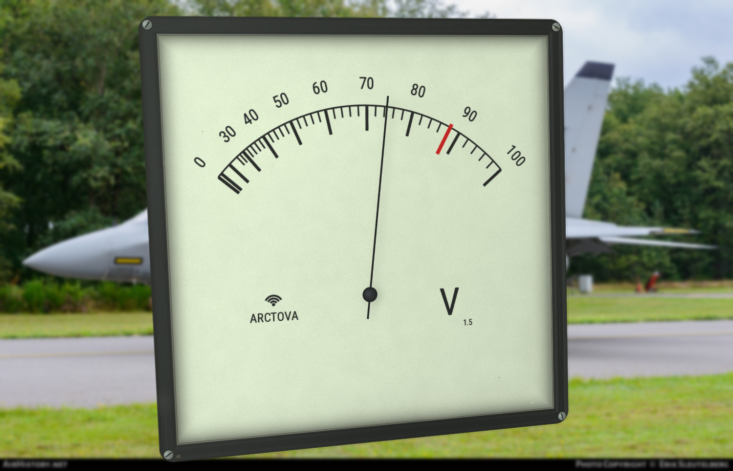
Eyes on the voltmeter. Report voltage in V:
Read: 74 V
